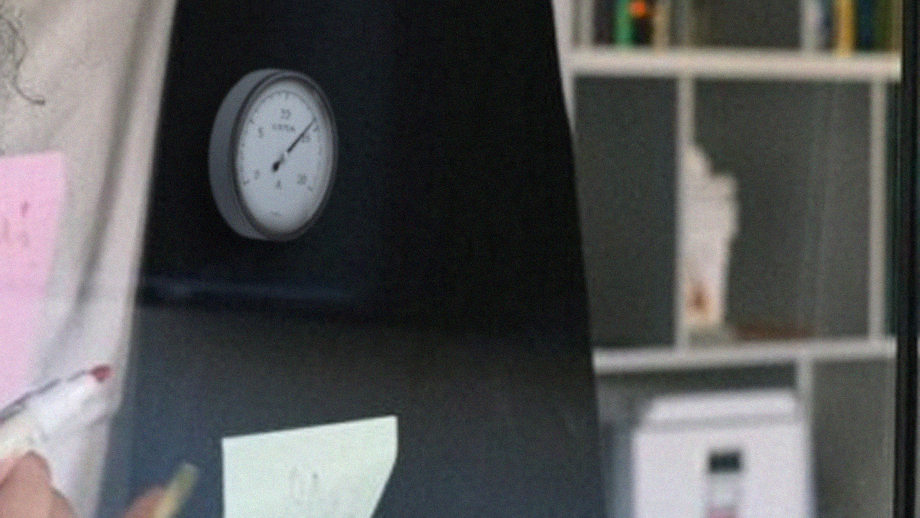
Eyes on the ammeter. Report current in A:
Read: 14 A
